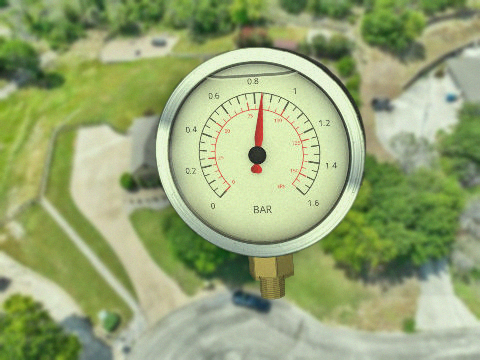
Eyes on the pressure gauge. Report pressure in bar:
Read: 0.85 bar
